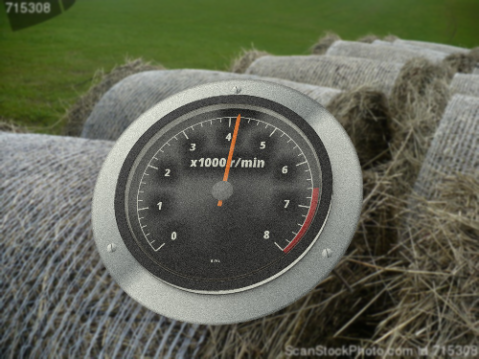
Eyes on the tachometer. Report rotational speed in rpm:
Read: 4200 rpm
